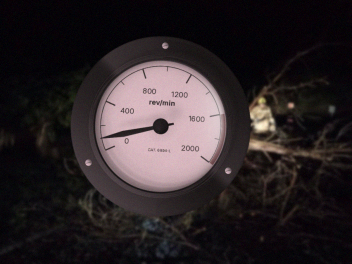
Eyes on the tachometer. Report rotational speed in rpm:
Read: 100 rpm
